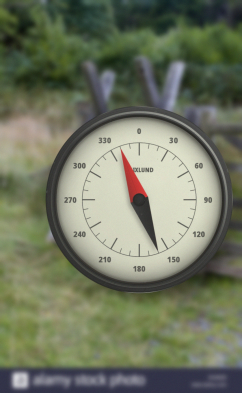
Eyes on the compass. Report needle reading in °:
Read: 340 °
